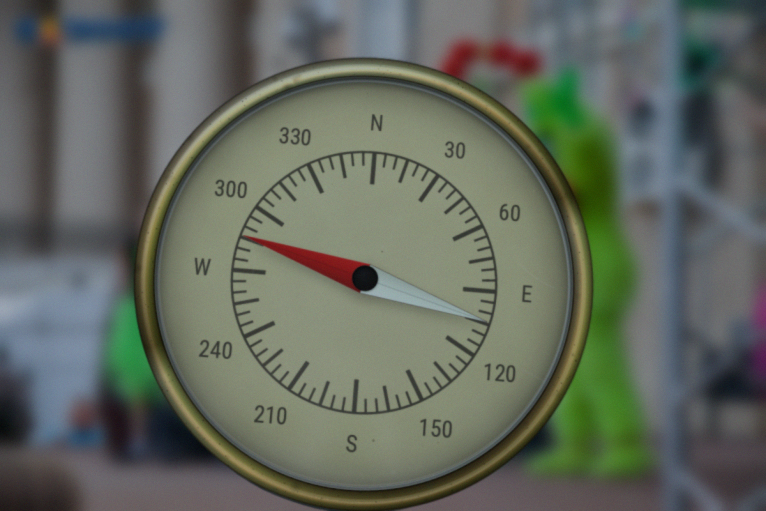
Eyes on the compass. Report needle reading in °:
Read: 285 °
